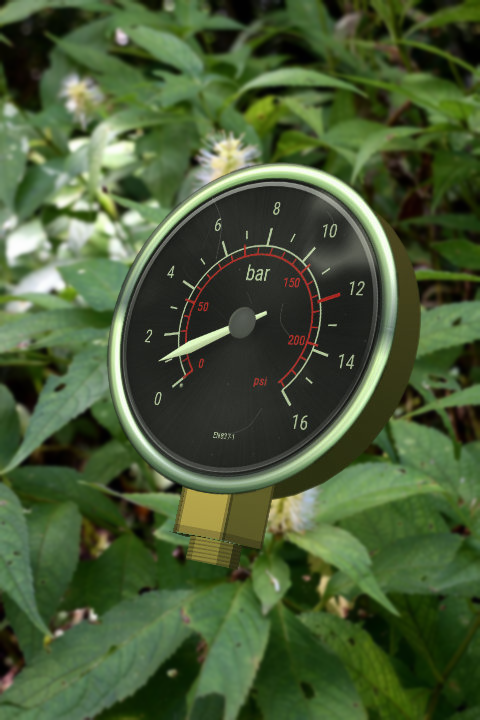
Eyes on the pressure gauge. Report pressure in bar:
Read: 1 bar
